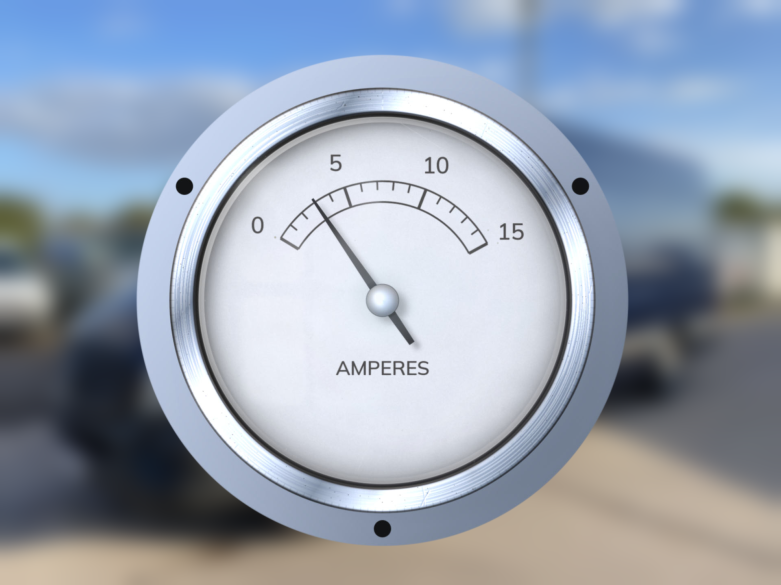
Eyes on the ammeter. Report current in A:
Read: 3 A
